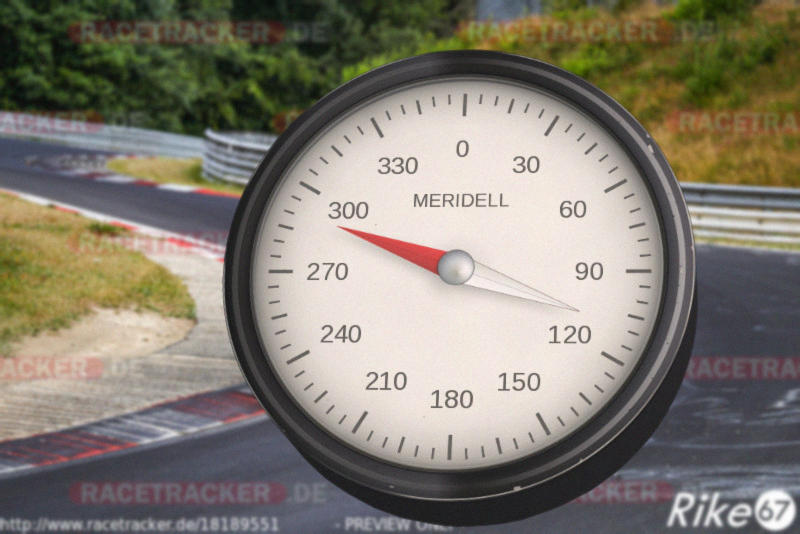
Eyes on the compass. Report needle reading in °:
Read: 290 °
